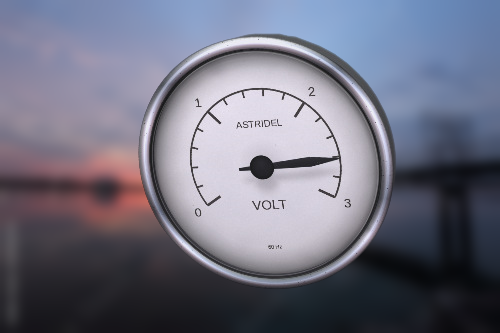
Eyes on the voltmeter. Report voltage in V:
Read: 2.6 V
